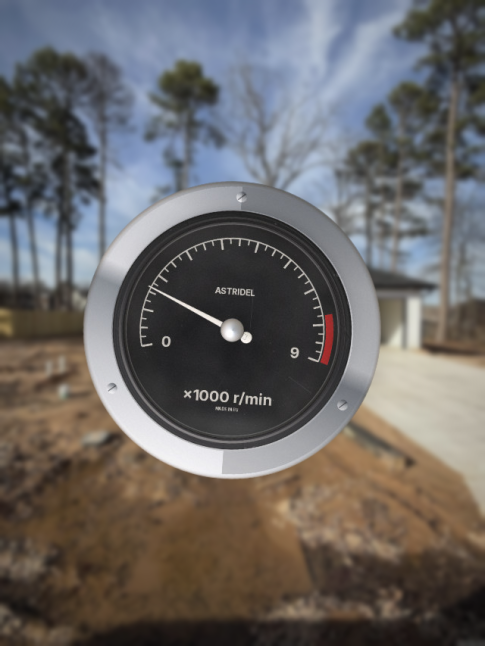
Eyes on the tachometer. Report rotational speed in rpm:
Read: 1625 rpm
